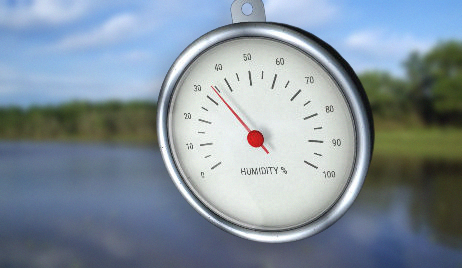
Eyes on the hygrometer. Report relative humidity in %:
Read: 35 %
